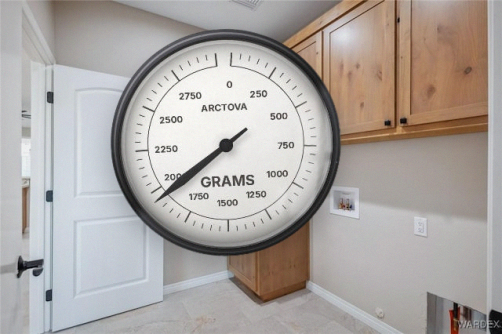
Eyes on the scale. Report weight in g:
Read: 1950 g
